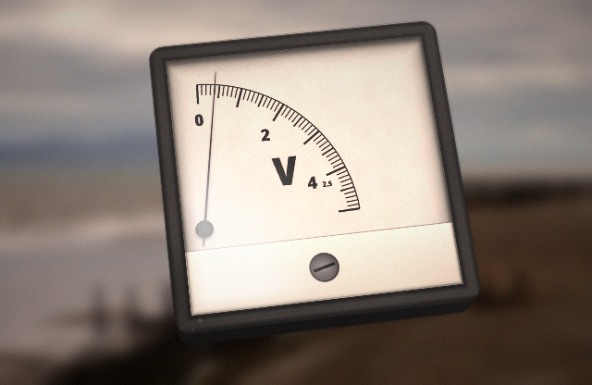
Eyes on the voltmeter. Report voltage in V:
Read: 0.4 V
